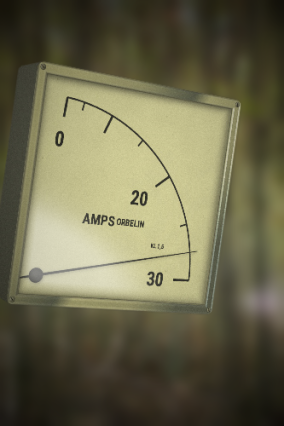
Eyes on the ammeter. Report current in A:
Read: 27.5 A
